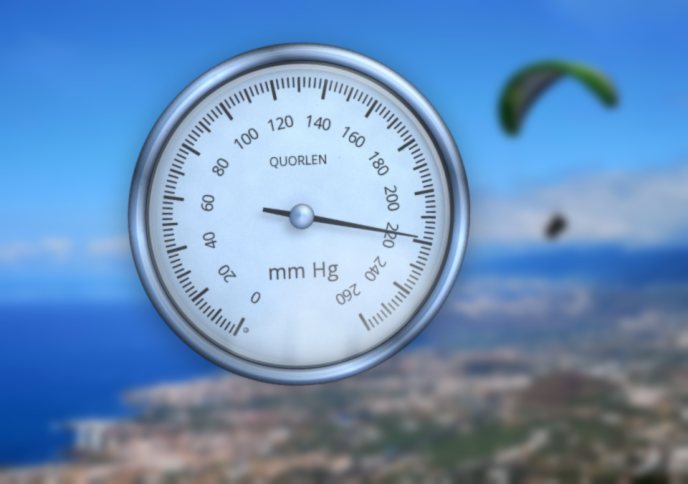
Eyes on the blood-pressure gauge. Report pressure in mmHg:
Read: 218 mmHg
